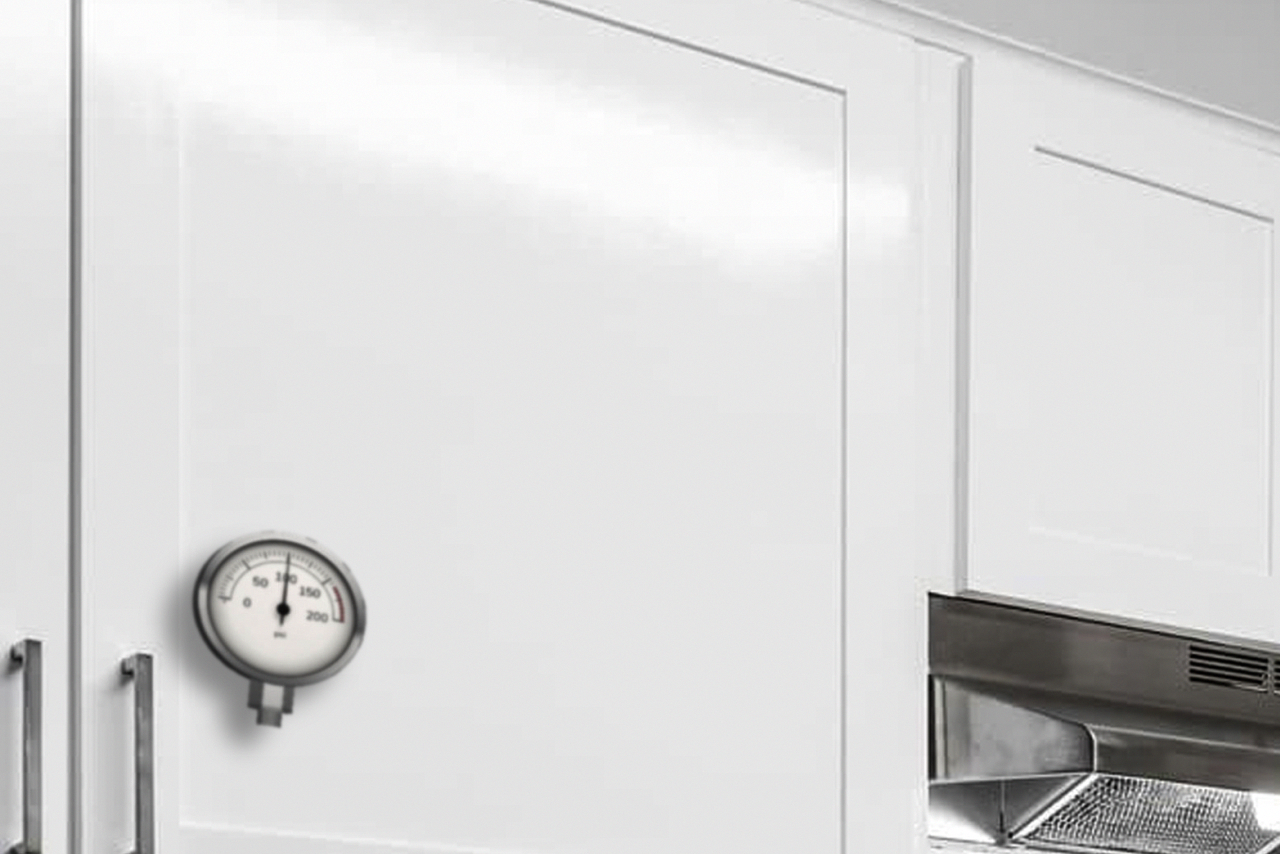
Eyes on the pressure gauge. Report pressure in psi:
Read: 100 psi
